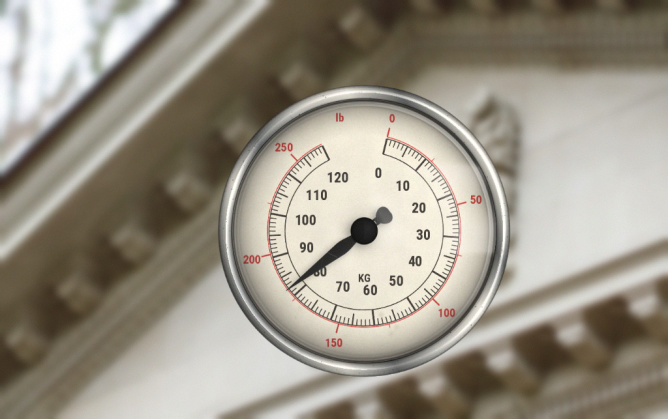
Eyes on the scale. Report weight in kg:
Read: 82 kg
